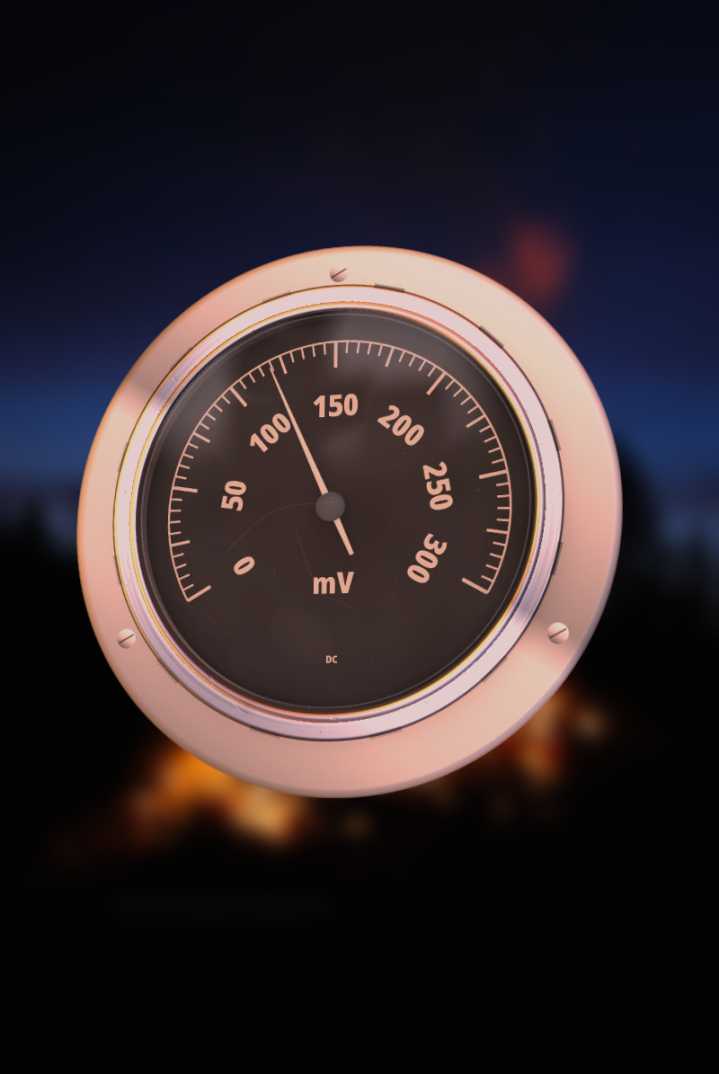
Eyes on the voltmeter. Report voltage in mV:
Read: 120 mV
